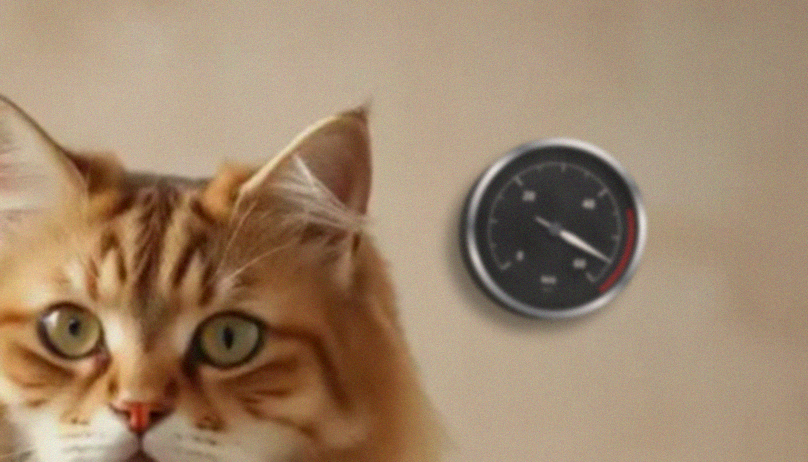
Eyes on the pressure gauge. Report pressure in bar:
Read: 55 bar
